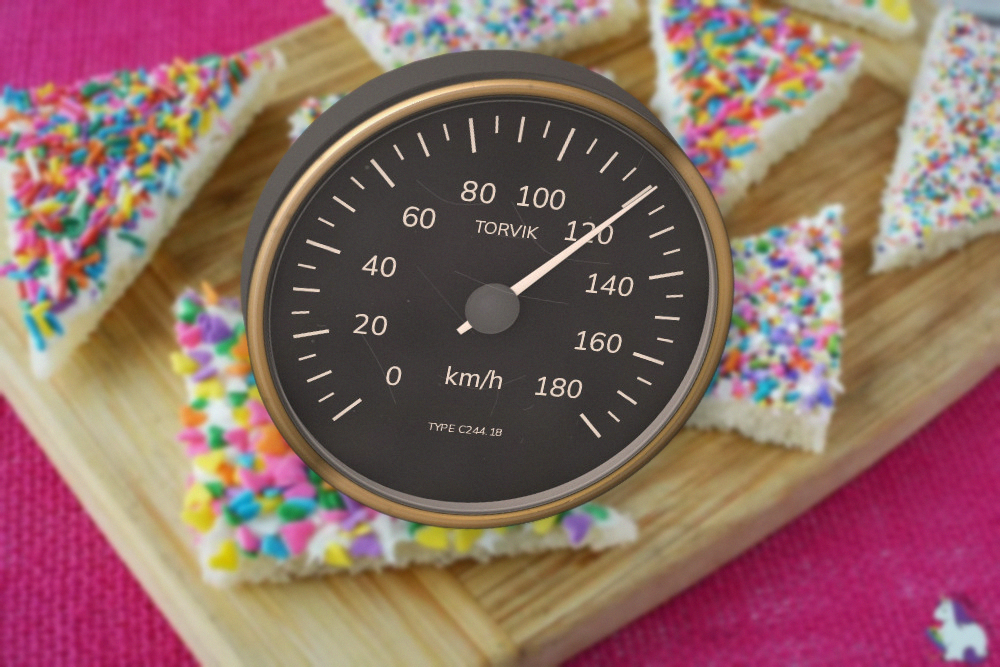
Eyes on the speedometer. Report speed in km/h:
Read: 120 km/h
